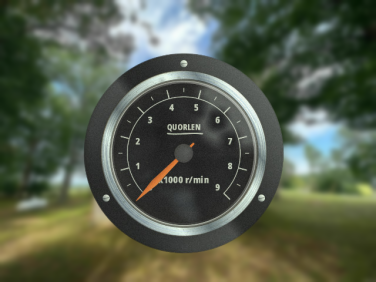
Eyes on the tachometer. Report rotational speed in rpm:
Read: 0 rpm
